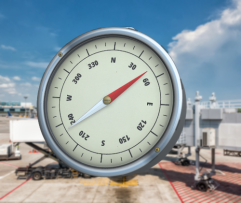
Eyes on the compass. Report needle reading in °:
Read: 50 °
